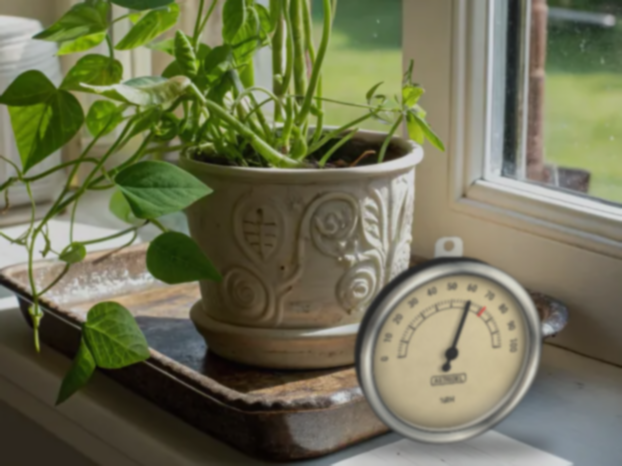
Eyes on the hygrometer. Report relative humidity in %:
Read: 60 %
